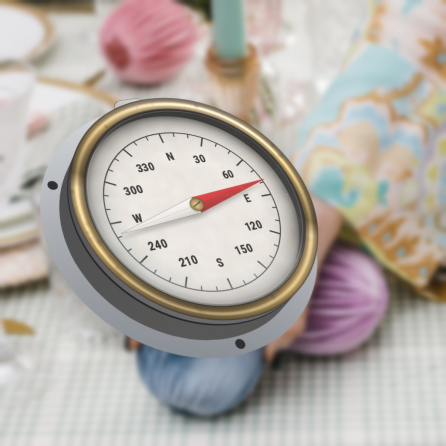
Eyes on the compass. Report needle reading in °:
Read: 80 °
